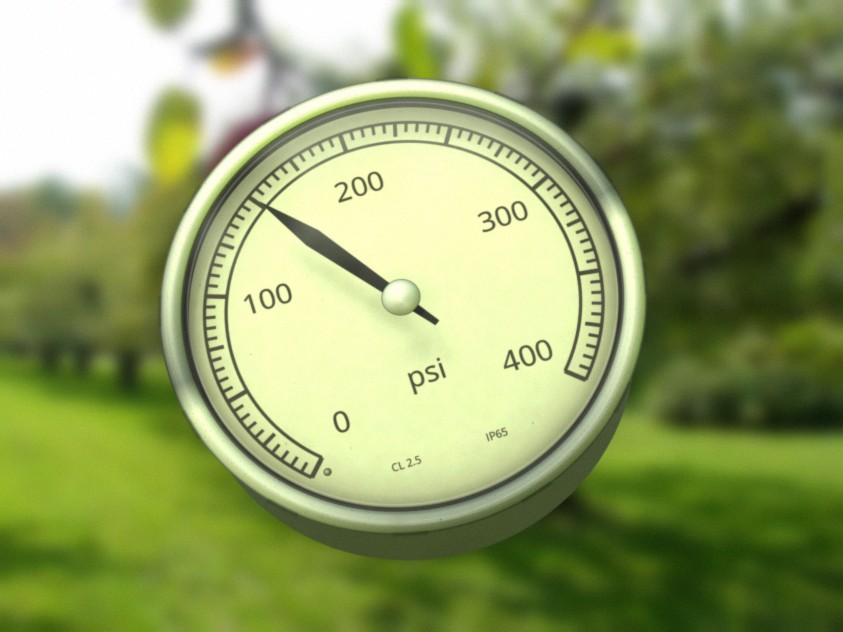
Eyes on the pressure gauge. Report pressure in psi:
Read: 150 psi
